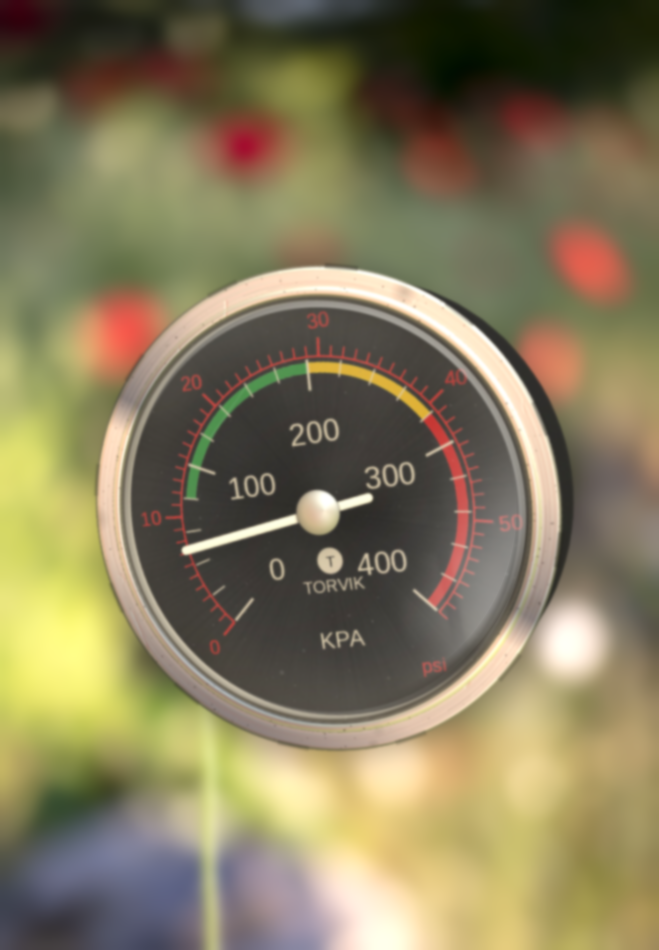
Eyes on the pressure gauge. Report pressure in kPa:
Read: 50 kPa
